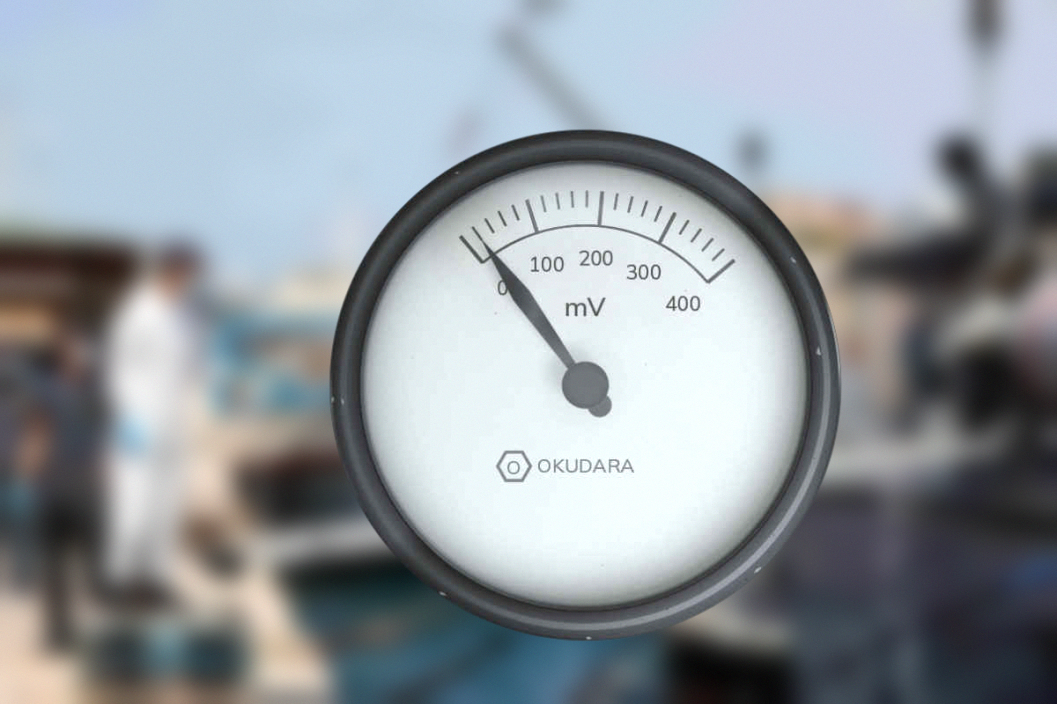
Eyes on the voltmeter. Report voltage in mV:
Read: 20 mV
